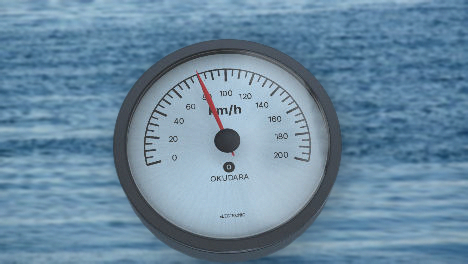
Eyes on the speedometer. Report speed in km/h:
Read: 80 km/h
